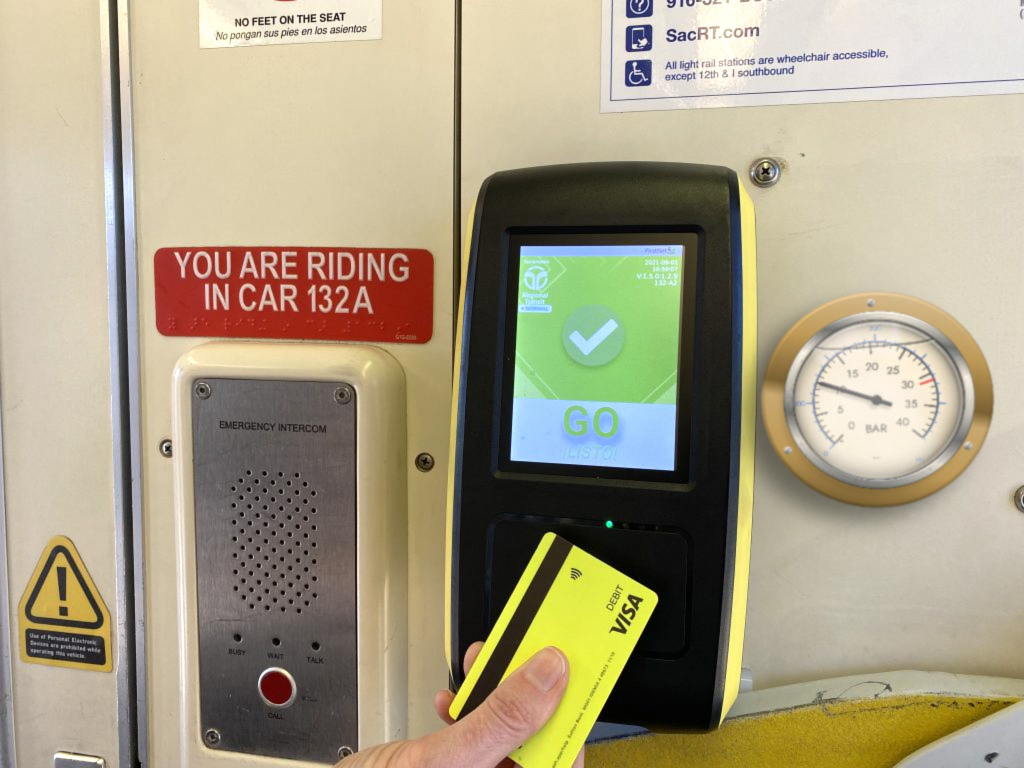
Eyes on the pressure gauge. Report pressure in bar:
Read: 10 bar
